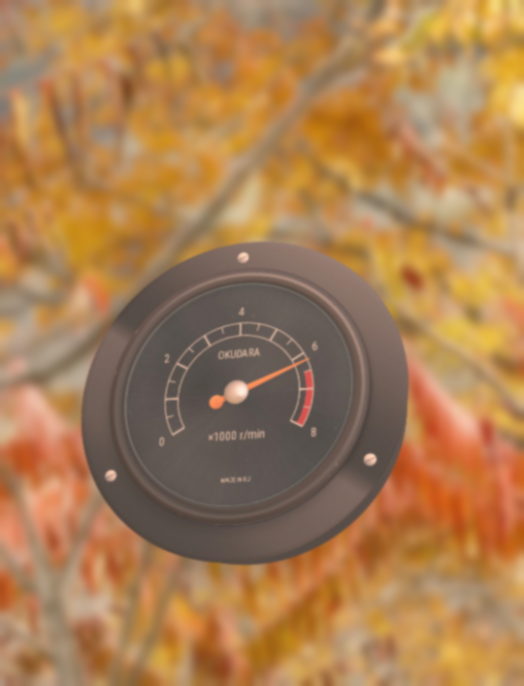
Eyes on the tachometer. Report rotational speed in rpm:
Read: 6250 rpm
